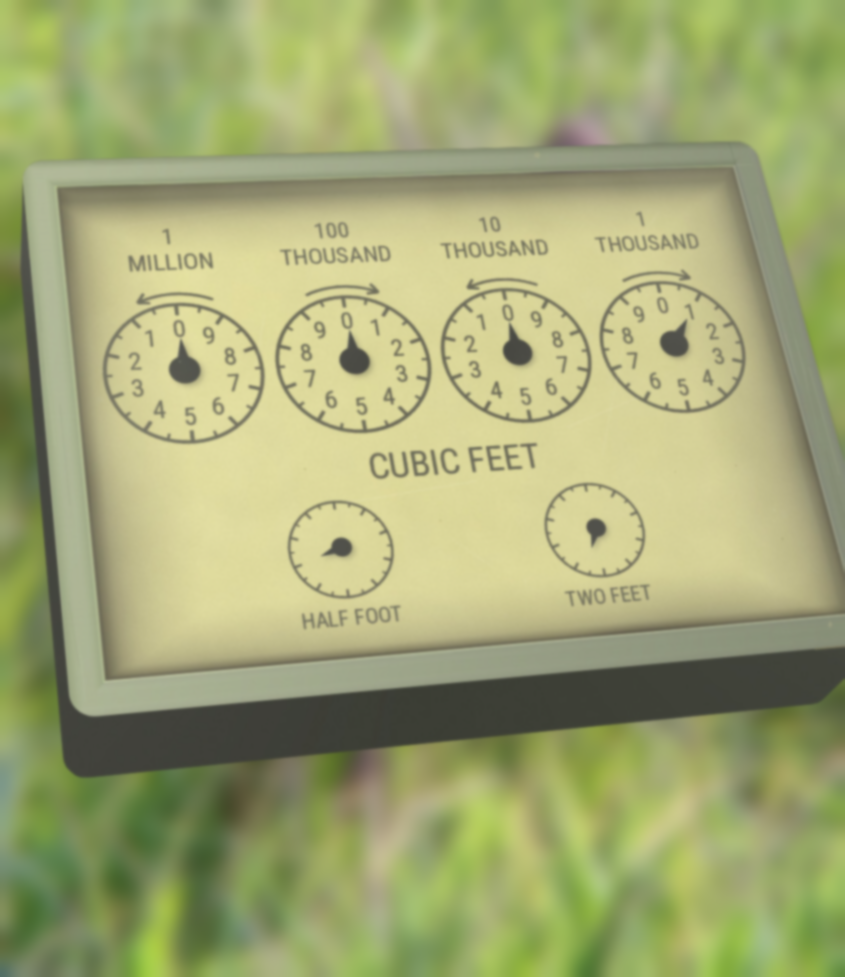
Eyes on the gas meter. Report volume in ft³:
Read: 100 ft³
